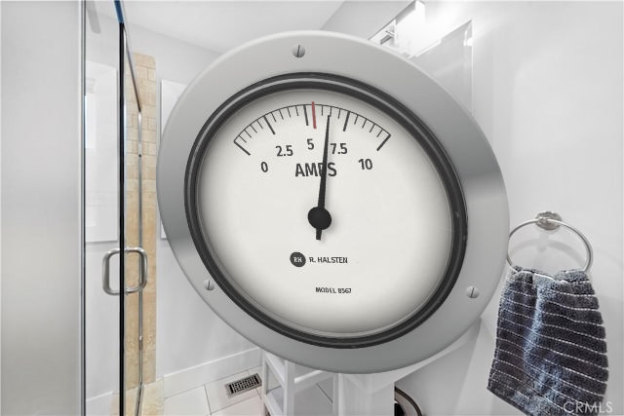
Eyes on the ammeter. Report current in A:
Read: 6.5 A
